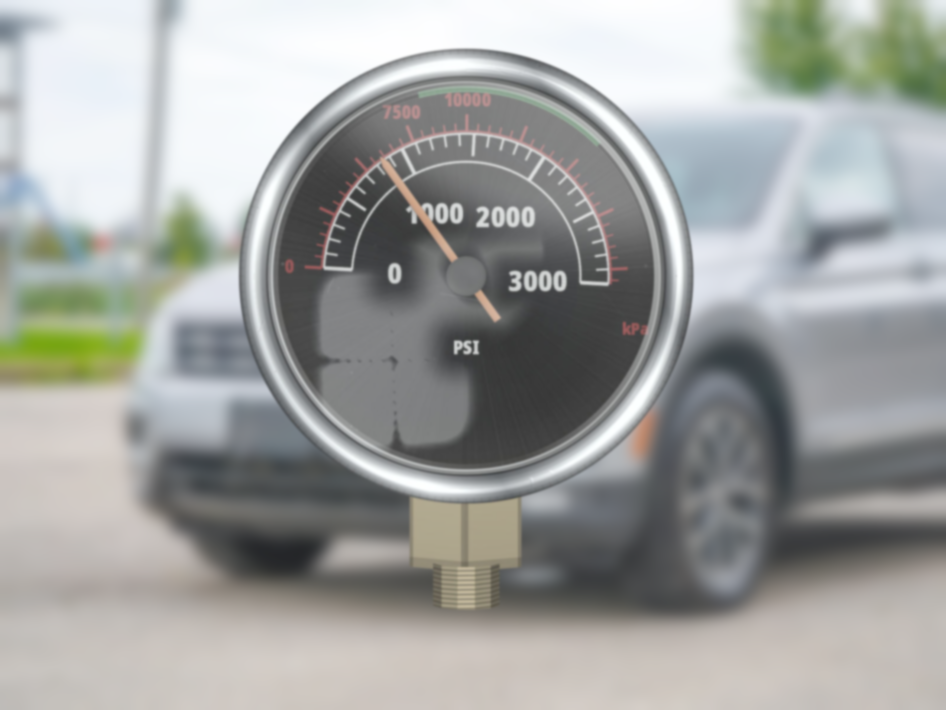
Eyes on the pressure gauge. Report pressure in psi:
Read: 850 psi
